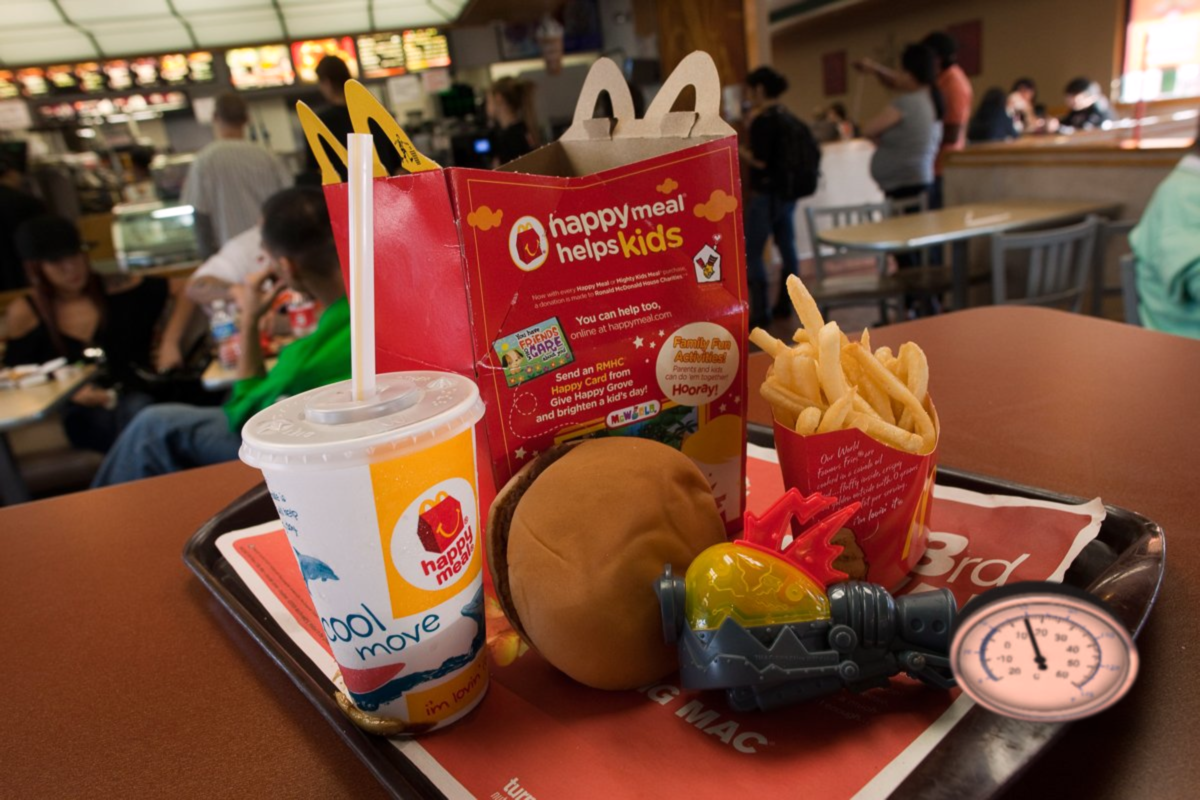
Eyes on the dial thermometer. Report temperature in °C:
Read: 15 °C
